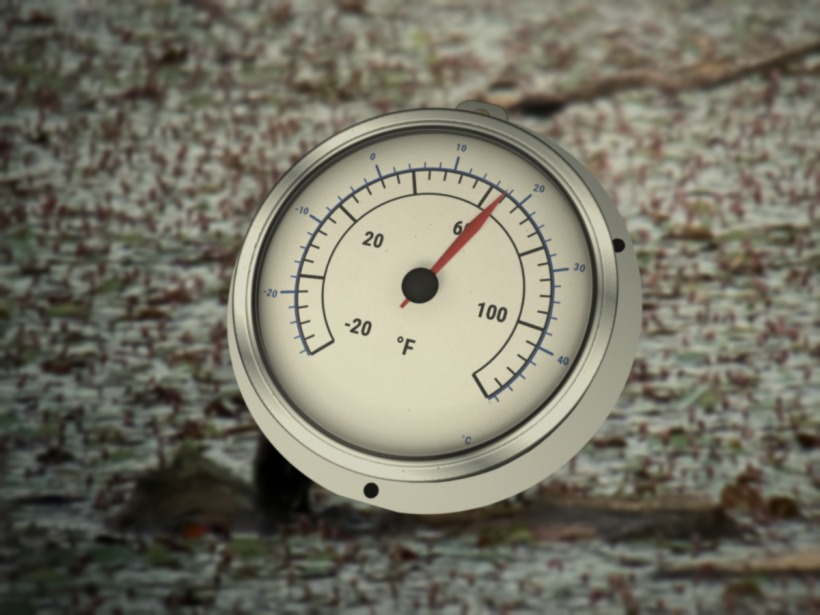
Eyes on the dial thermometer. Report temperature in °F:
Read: 64 °F
